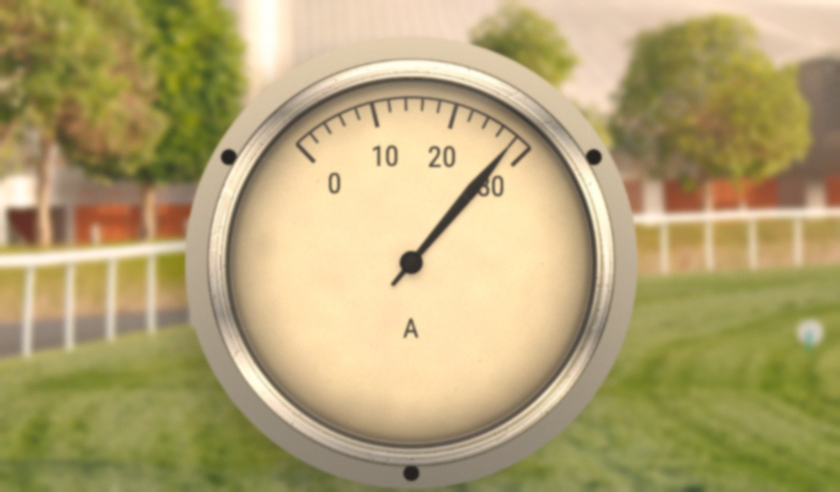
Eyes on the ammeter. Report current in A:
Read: 28 A
